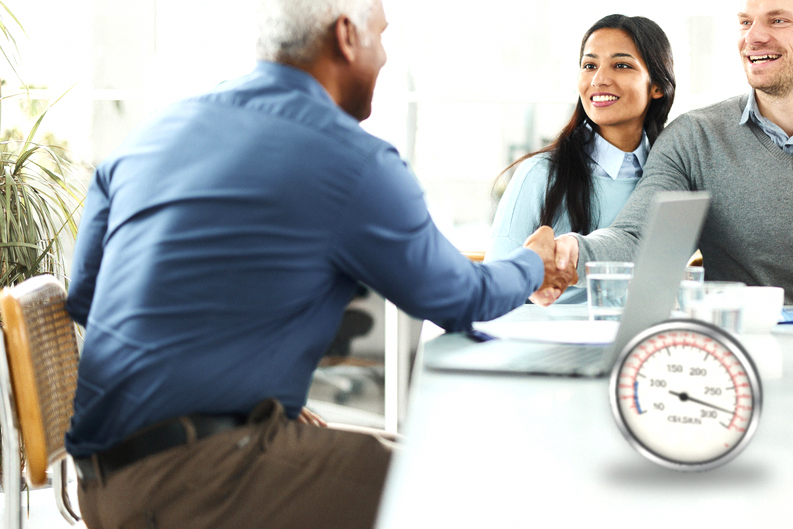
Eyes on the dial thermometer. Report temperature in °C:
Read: 280 °C
